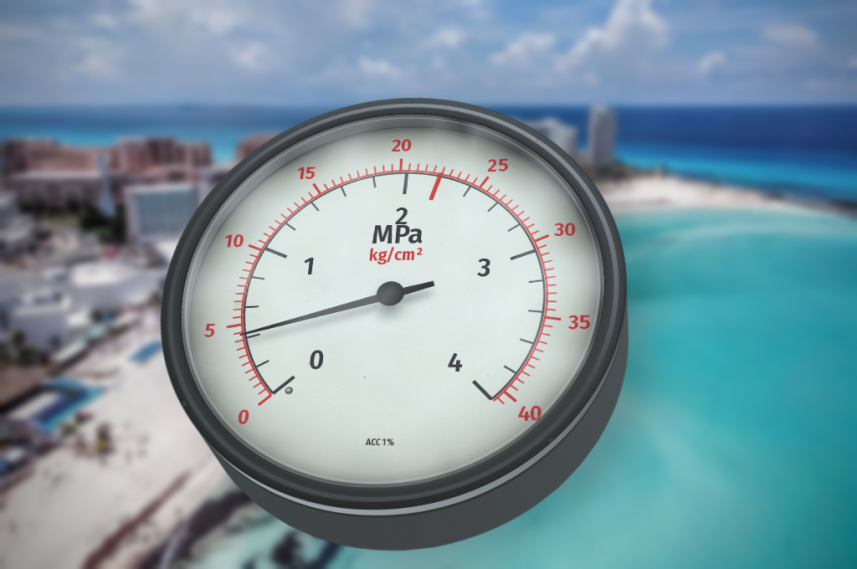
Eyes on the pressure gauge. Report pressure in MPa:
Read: 0.4 MPa
